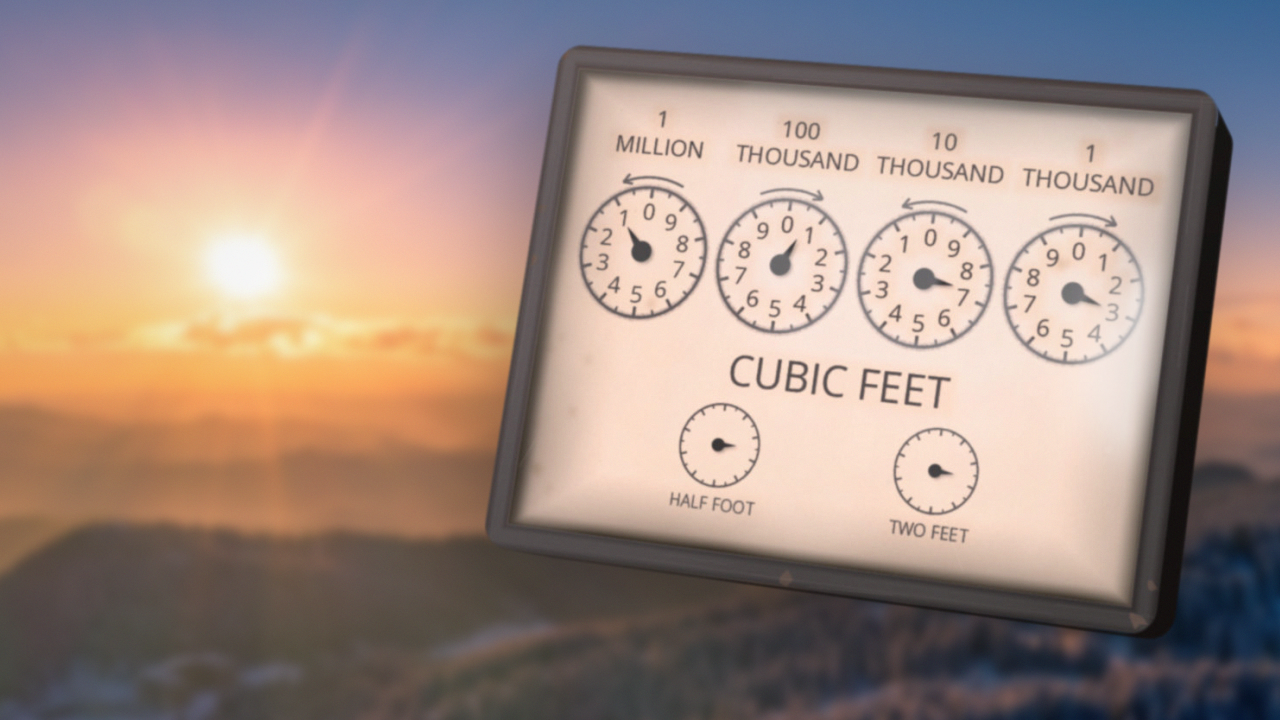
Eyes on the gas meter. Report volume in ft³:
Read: 107300 ft³
